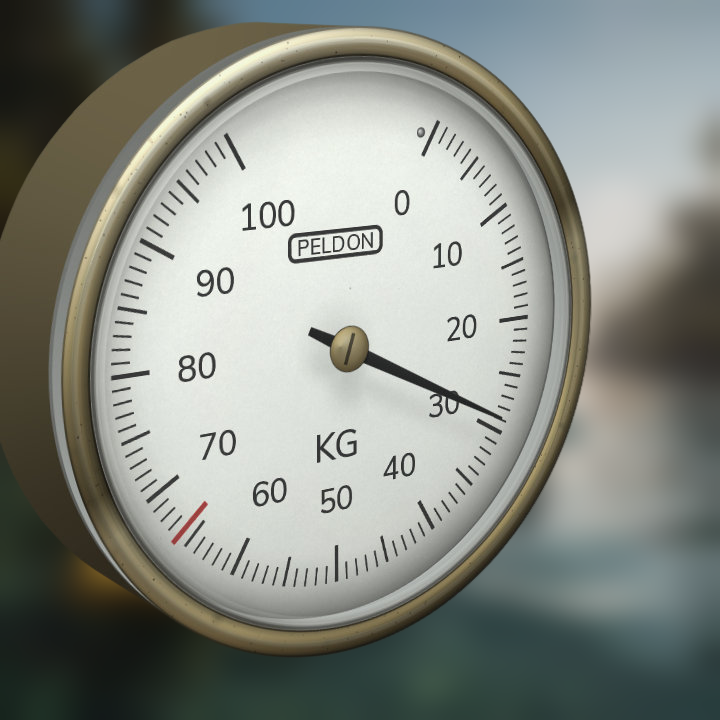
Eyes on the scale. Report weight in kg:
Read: 29 kg
